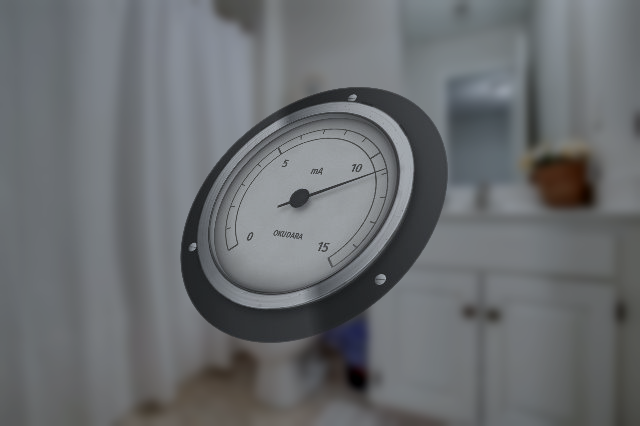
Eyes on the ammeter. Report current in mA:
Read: 11 mA
